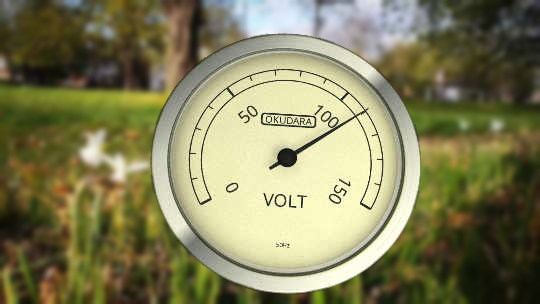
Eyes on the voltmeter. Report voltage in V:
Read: 110 V
